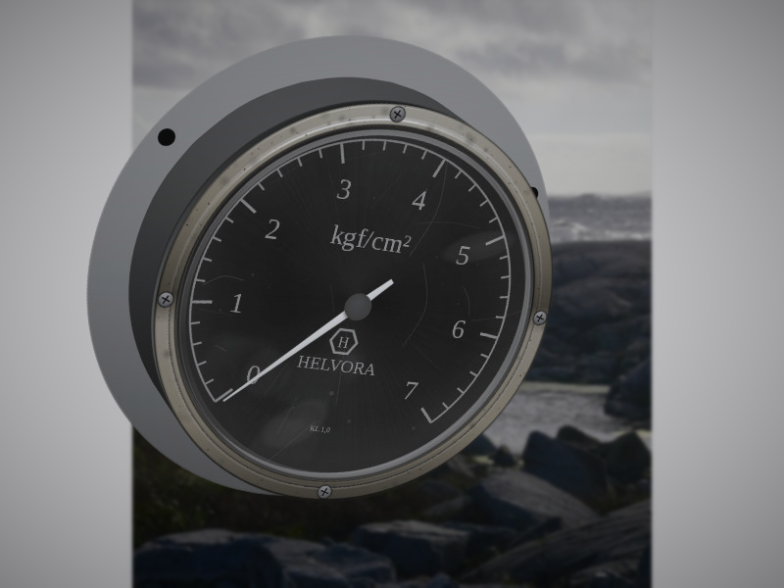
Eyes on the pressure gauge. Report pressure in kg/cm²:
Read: 0 kg/cm²
